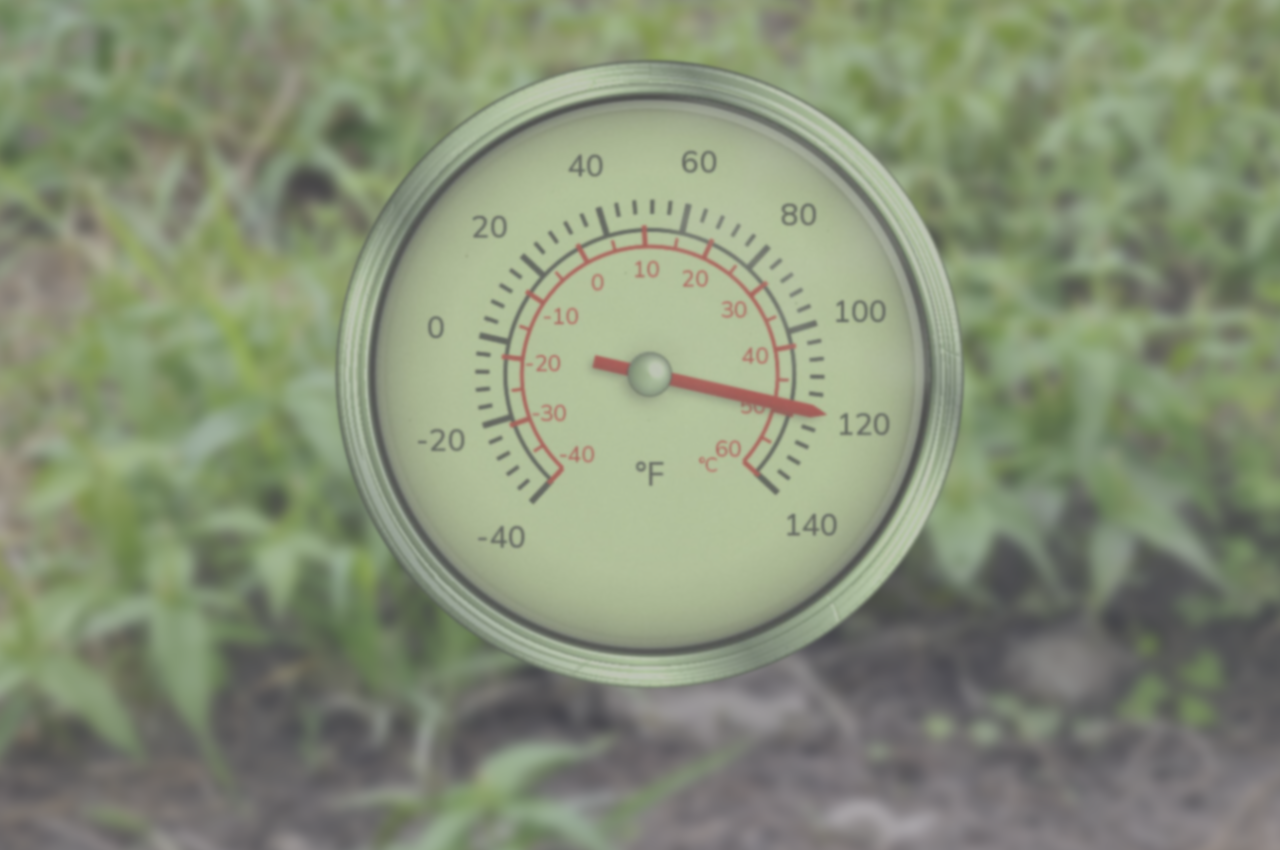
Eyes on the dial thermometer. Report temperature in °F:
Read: 120 °F
